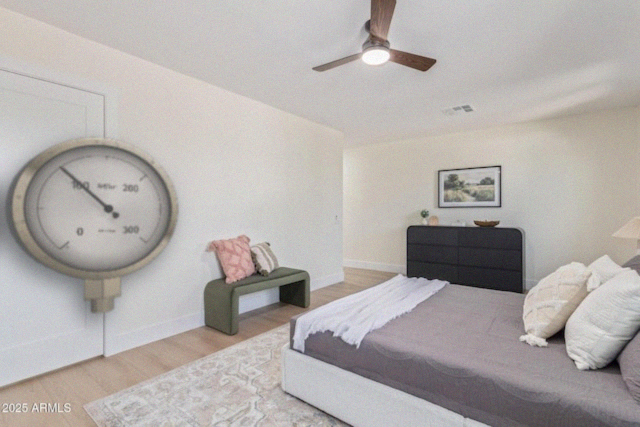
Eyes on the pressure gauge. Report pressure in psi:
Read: 100 psi
